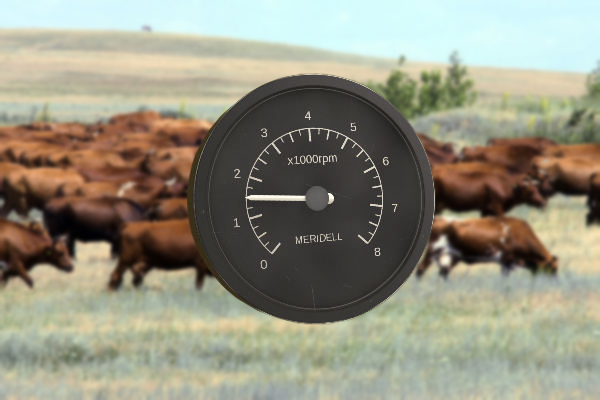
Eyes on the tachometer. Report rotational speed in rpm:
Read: 1500 rpm
